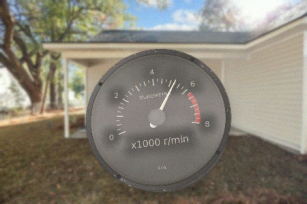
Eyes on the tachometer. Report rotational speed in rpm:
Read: 5250 rpm
